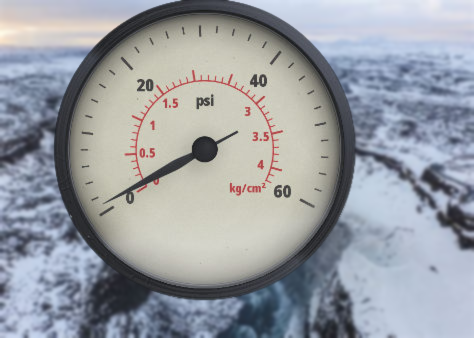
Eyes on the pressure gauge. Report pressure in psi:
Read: 1 psi
